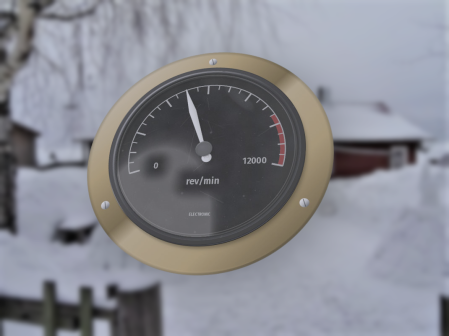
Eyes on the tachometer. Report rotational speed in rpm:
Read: 5000 rpm
